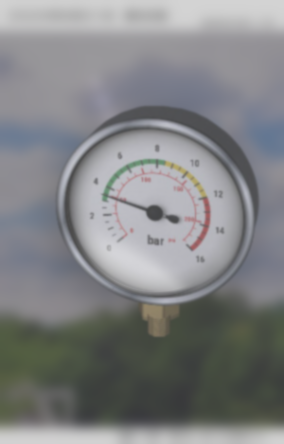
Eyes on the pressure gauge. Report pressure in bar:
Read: 3.5 bar
